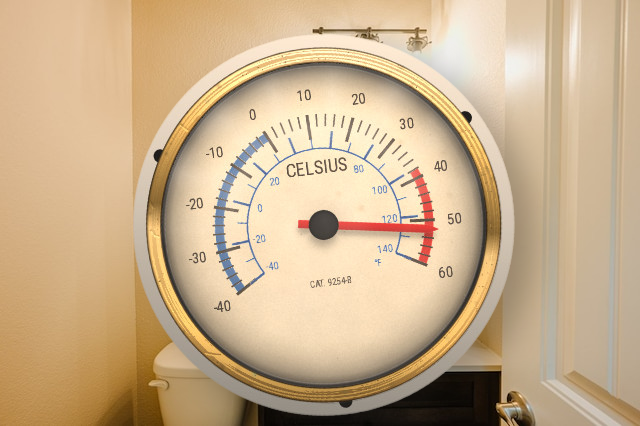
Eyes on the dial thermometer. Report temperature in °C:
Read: 52 °C
